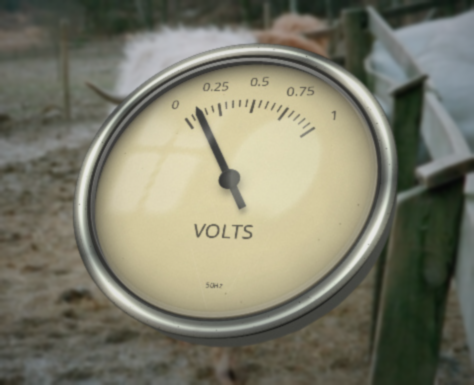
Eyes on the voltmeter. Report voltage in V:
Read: 0.1 V
